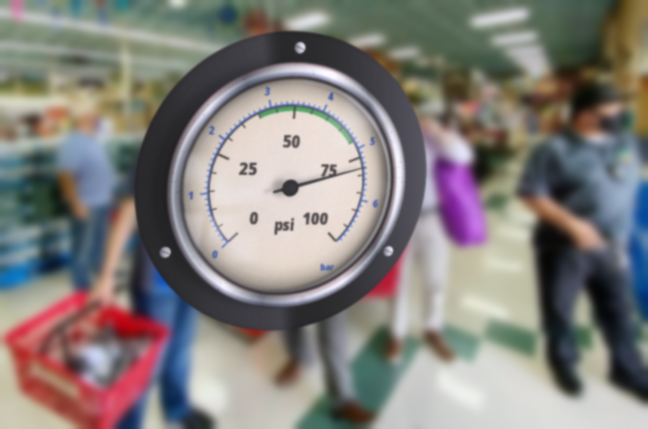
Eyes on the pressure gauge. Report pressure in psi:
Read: 77.5 psi
